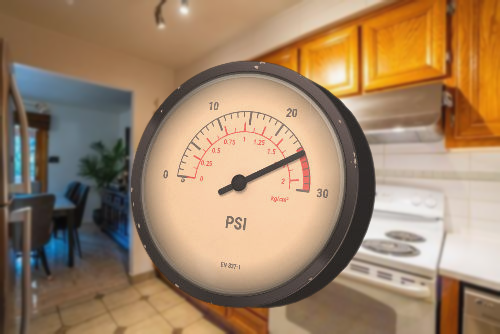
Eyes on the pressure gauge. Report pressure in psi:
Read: 25 psi
